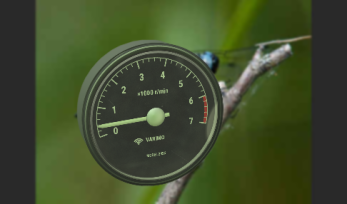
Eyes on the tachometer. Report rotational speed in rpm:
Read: 400 rpm
